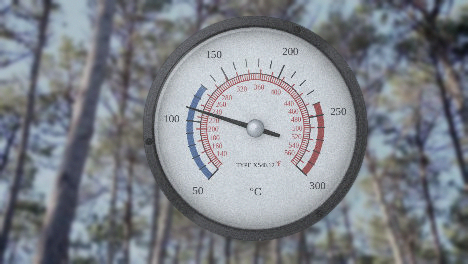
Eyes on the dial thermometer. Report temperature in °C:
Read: 110 °C
